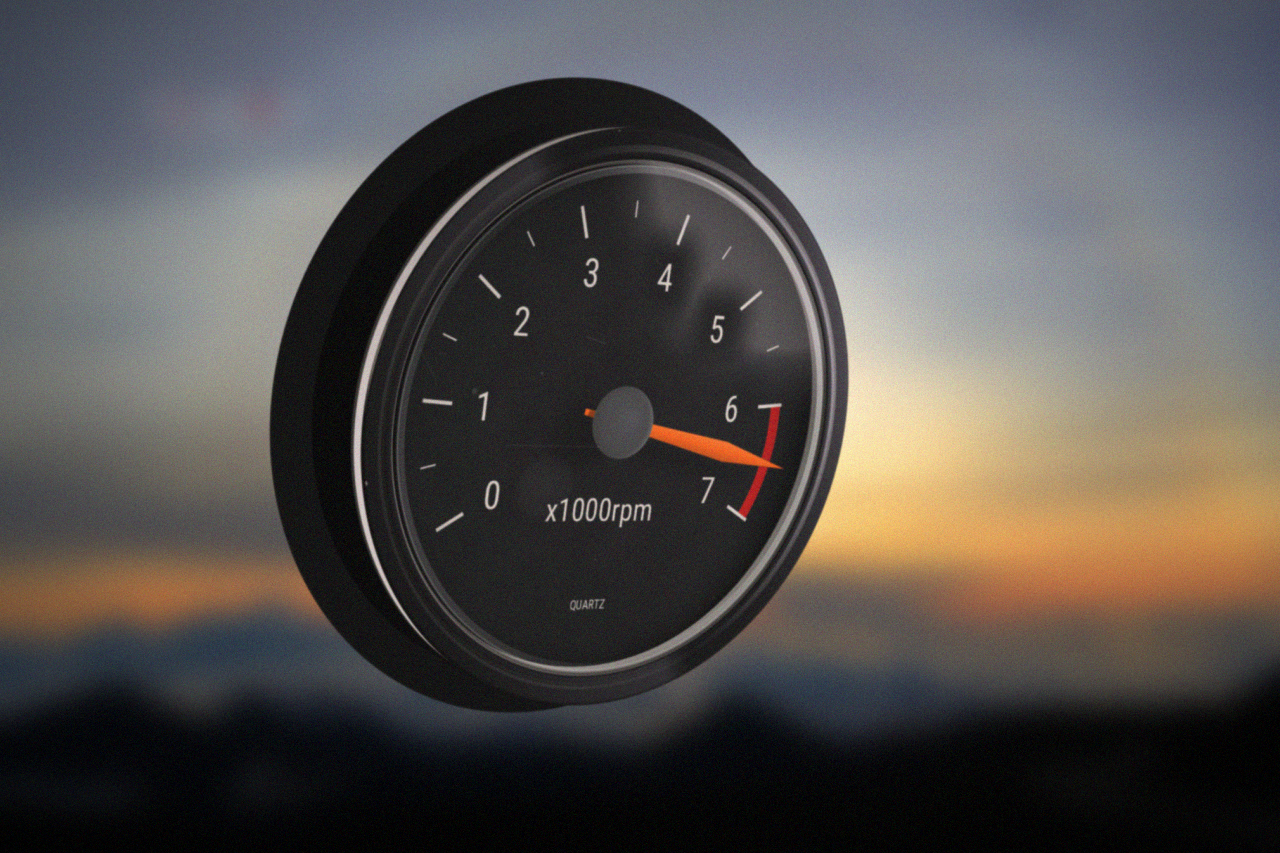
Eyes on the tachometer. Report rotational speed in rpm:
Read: 6500 rpm
